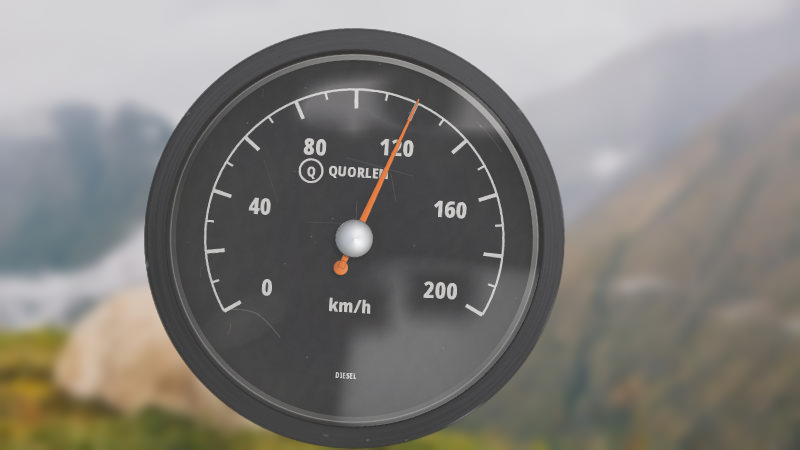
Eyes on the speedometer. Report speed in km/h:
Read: 120 km/h
